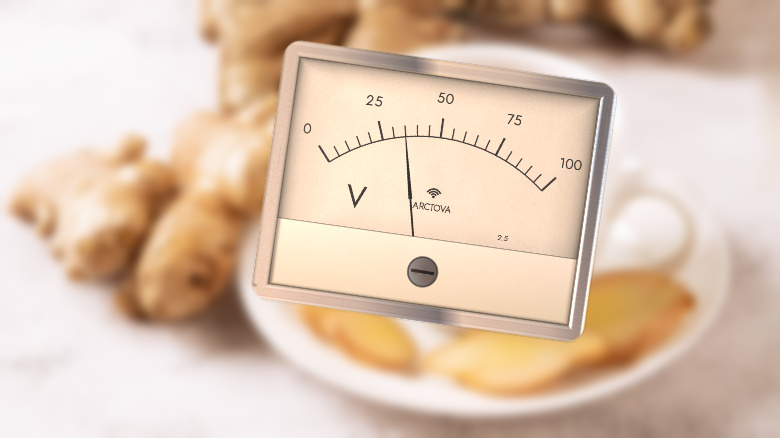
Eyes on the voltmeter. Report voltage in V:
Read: 35 V
